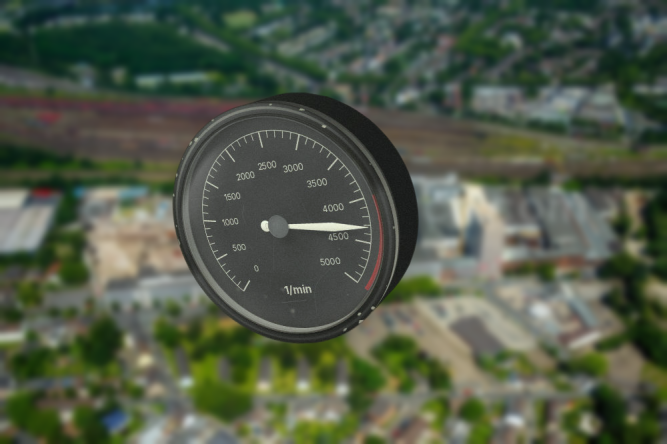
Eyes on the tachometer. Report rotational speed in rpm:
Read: 4300 rpm
